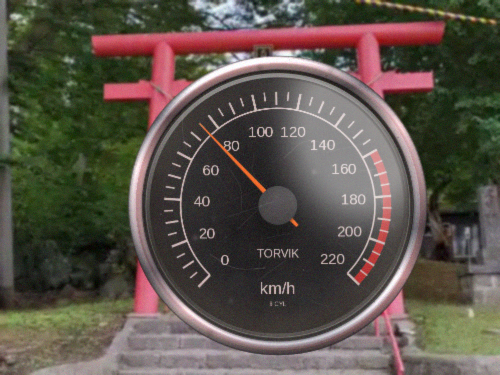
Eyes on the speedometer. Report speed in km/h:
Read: 75 km/h
